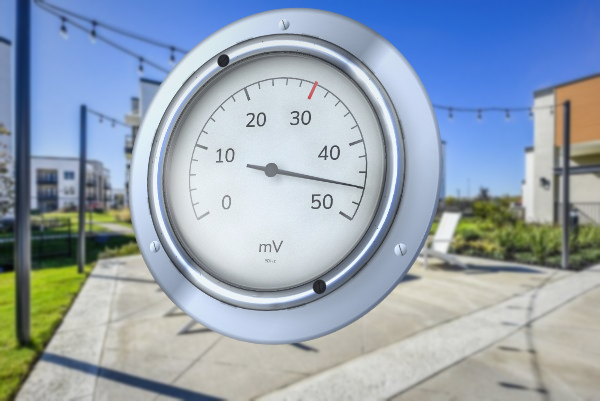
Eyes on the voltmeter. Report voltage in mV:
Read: 46 mV
